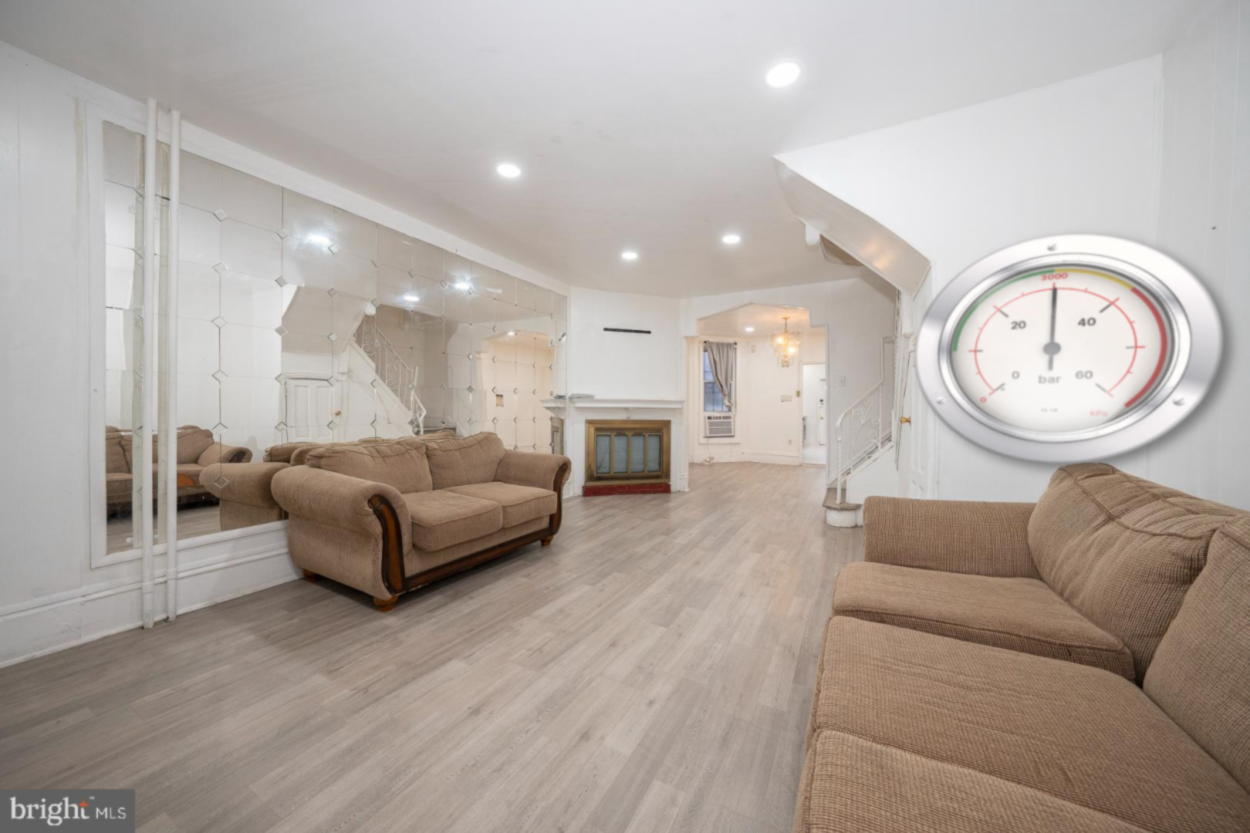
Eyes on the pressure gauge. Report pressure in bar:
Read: 30 bar
